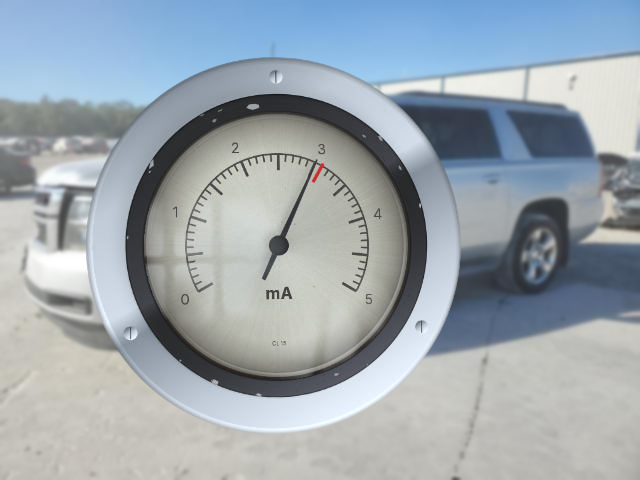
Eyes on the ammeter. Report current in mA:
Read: 3 mA
